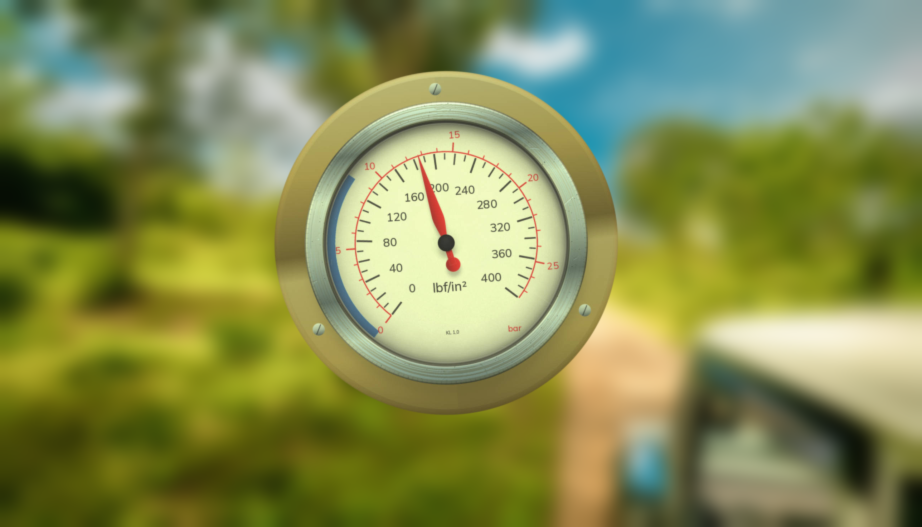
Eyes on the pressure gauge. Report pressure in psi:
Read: 185 psi
